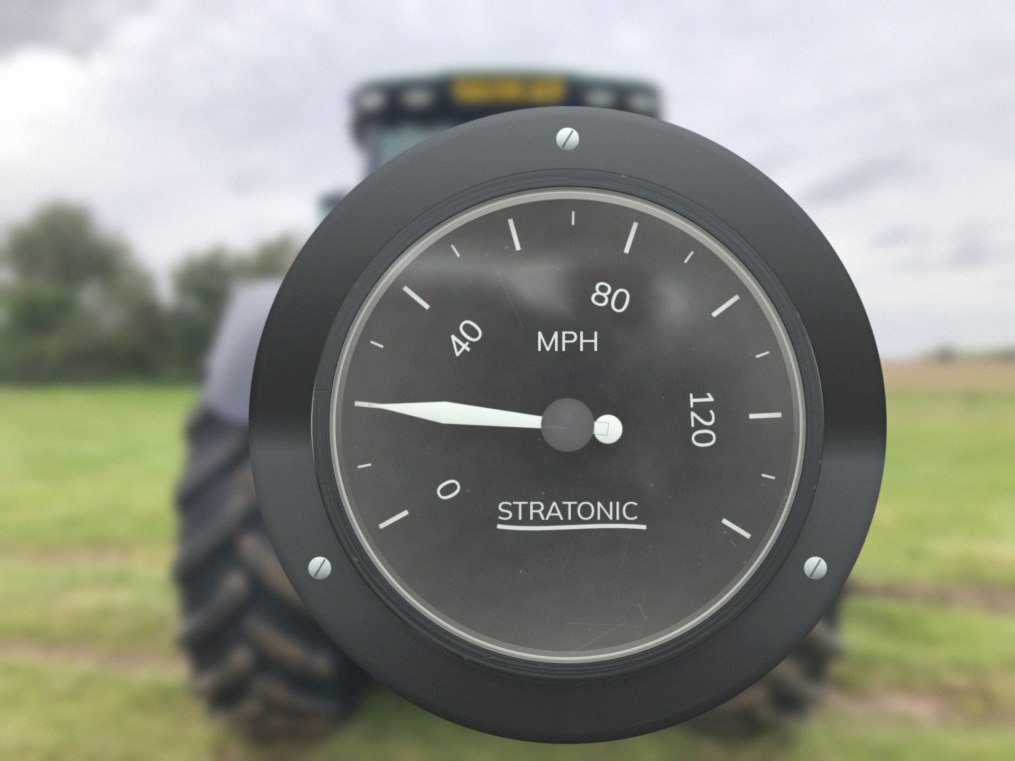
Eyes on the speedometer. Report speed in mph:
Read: 20 mph
